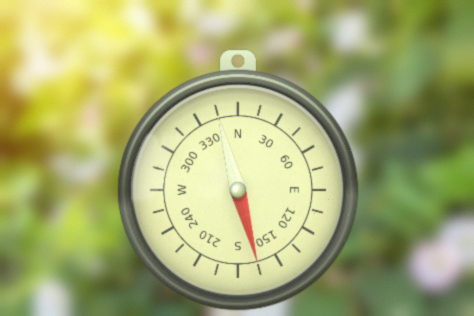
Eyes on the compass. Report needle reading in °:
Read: 165 °
